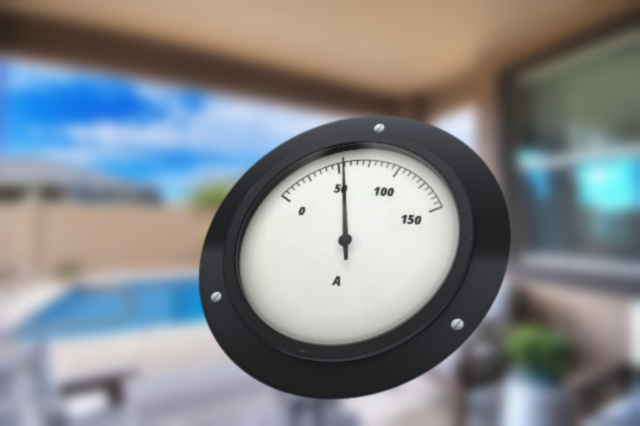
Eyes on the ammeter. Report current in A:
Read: 55 A
